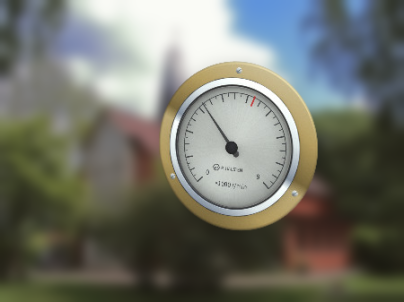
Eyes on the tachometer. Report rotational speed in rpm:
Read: 3250 rpm
